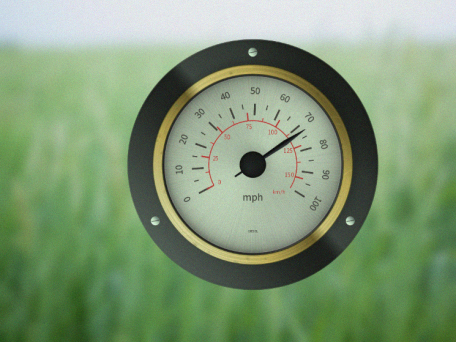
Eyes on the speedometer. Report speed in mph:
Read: 72.5 mph
